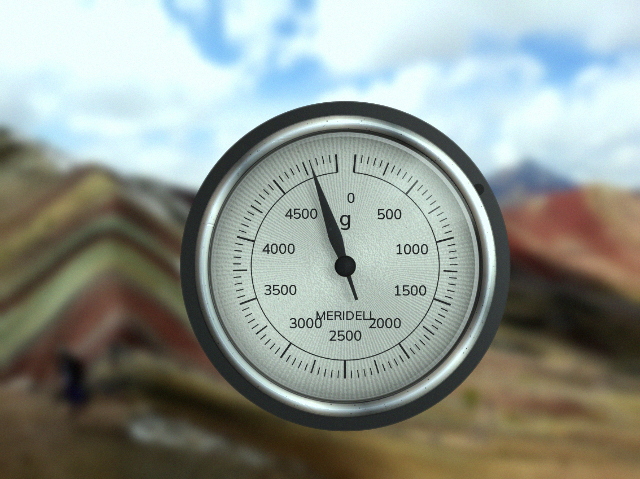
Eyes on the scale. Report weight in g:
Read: 4800 g
